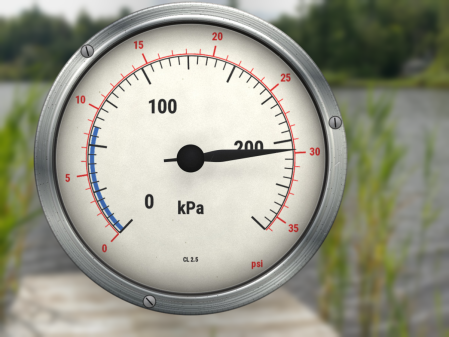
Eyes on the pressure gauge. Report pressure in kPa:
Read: 205 kPa
